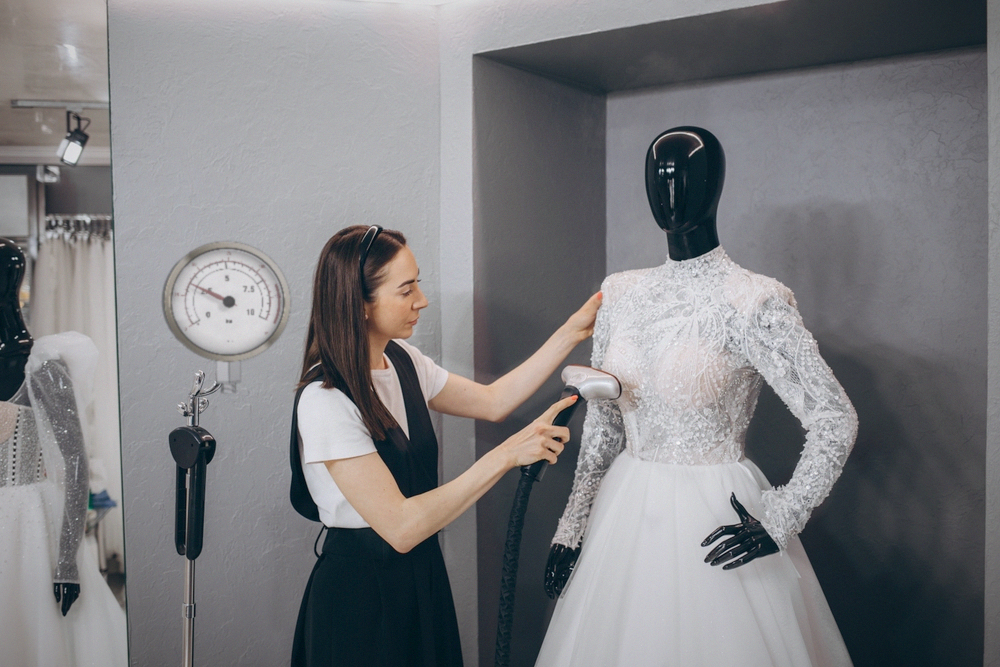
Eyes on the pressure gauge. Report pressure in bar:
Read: 2.5 bar
